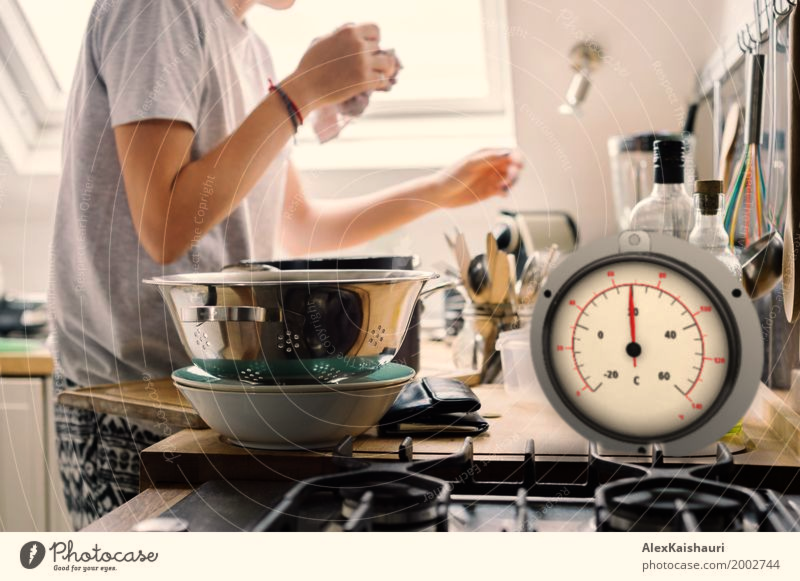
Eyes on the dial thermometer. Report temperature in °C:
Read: 20 °C
